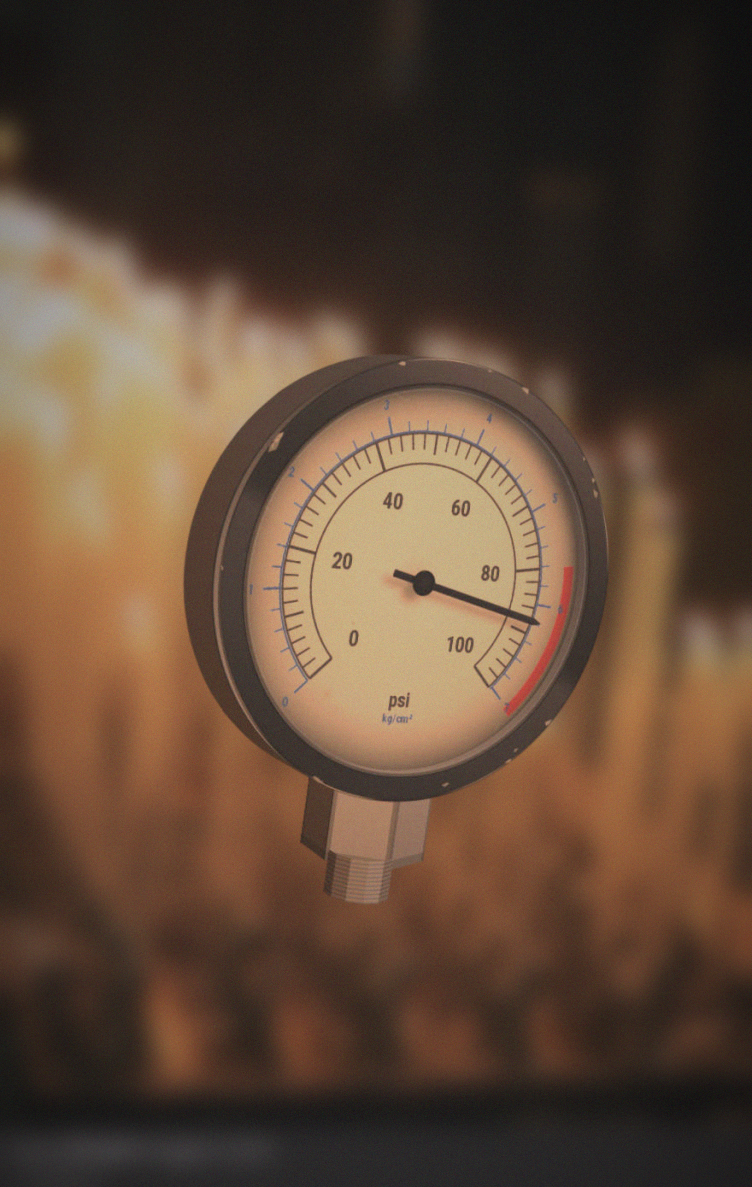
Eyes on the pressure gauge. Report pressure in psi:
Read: 88 psi
